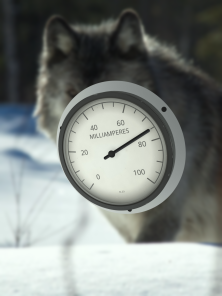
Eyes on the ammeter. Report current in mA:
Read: 75 mA
